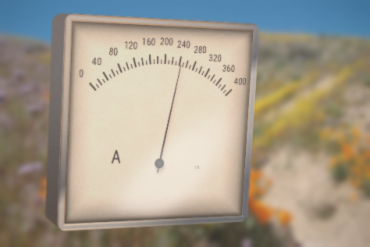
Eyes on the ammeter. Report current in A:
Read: 240 A
